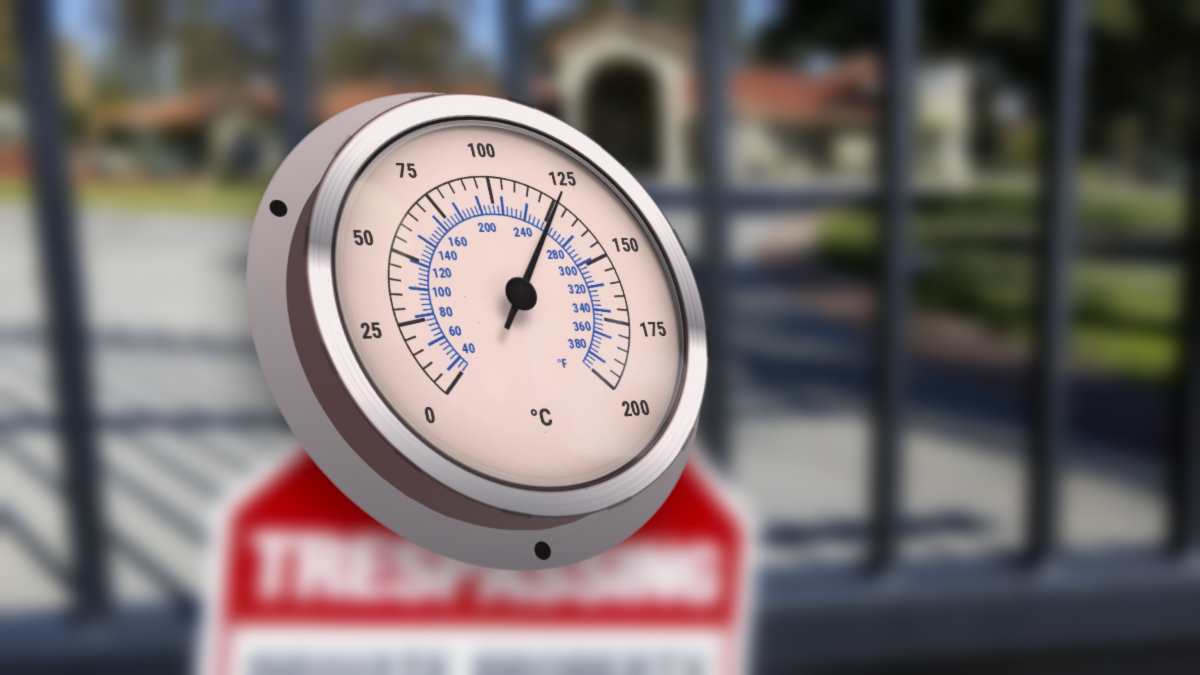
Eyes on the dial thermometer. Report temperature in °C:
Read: 125 °C
